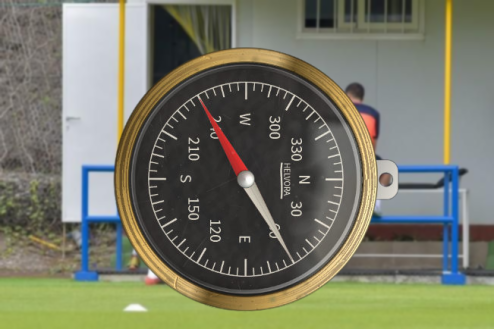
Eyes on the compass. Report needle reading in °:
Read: 240 °
